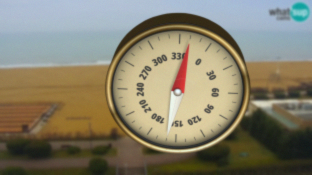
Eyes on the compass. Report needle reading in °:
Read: 340 °
